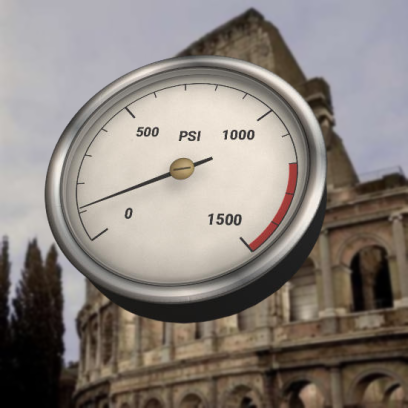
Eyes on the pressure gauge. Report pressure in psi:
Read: 100 psi
